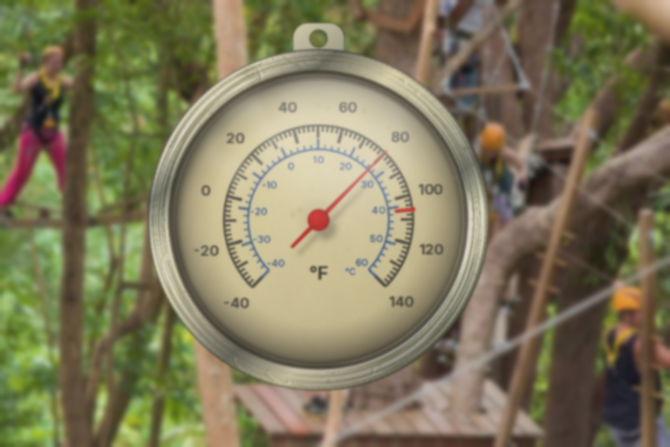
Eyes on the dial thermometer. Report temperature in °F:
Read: 80 °F
